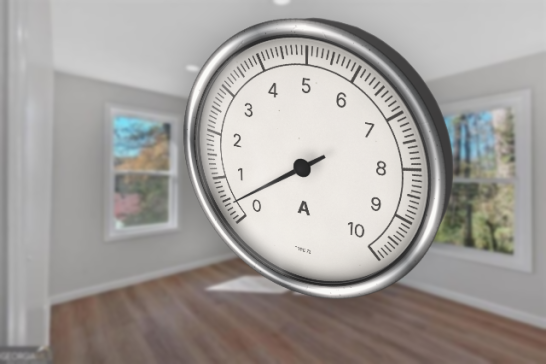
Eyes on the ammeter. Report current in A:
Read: 0.4 A
